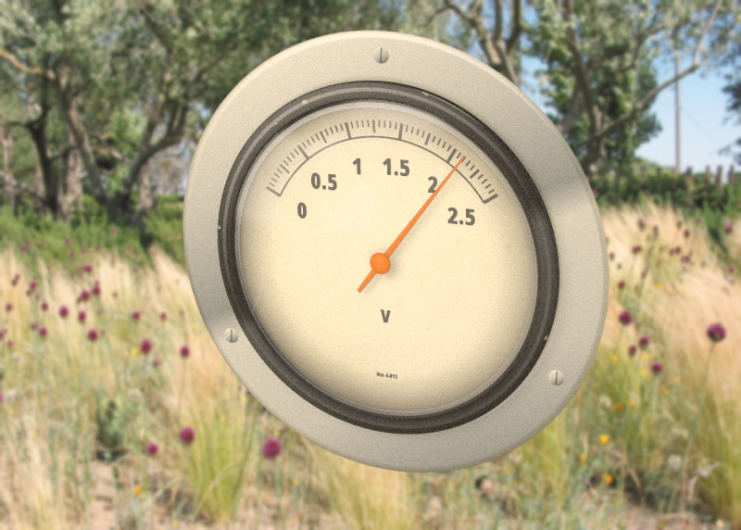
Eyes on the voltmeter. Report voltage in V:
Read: 2.1 V
